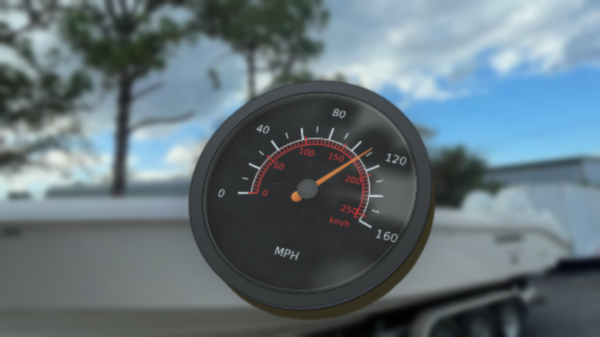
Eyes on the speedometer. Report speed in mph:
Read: 110 mph
